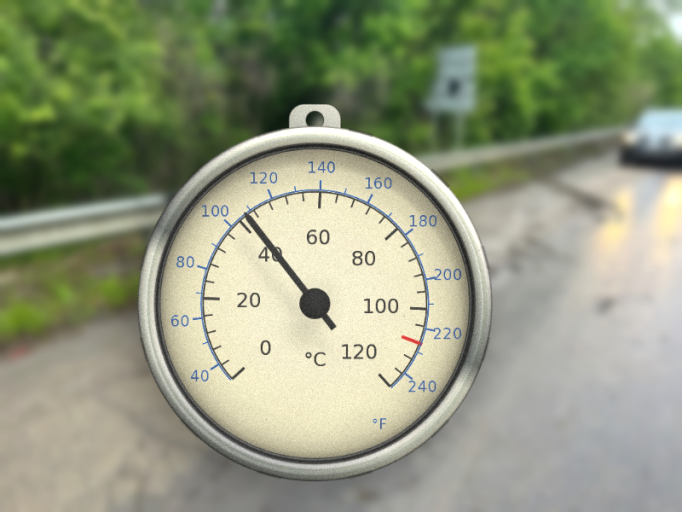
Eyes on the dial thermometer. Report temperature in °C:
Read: 42 °C
